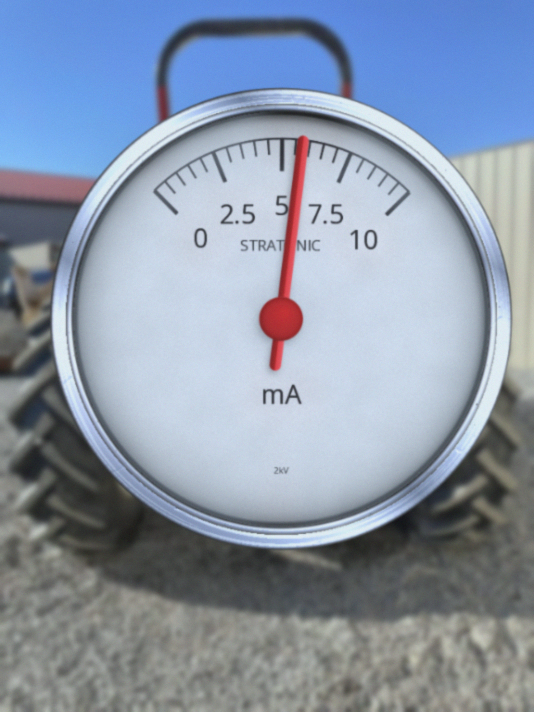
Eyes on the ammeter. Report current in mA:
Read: 5.75 mA
